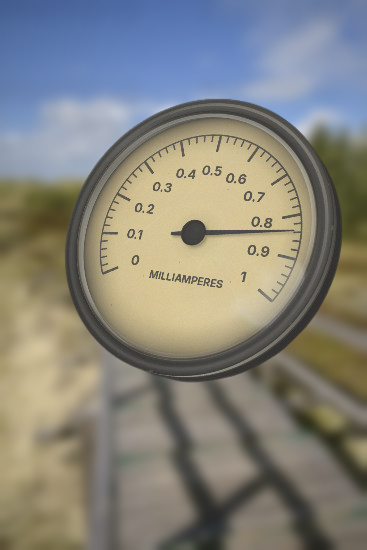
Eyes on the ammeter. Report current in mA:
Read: 0.84 mA
